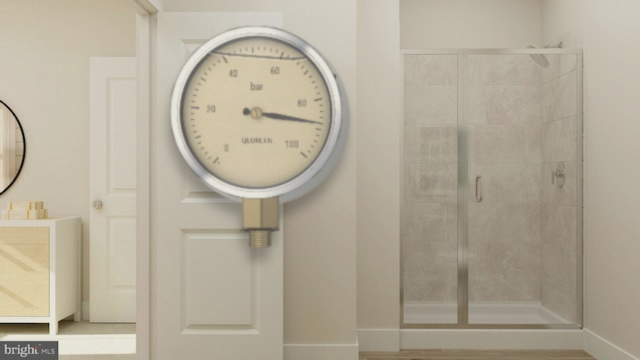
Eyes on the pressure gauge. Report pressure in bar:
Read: 88 bar
